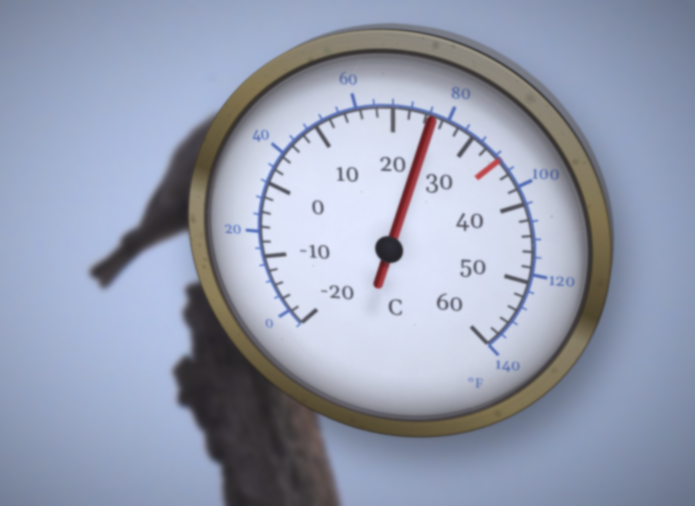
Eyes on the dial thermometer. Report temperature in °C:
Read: 25 °C
